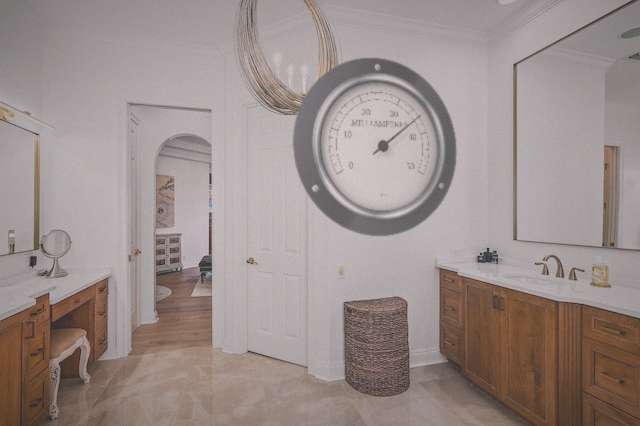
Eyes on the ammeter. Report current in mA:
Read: 36 mA
